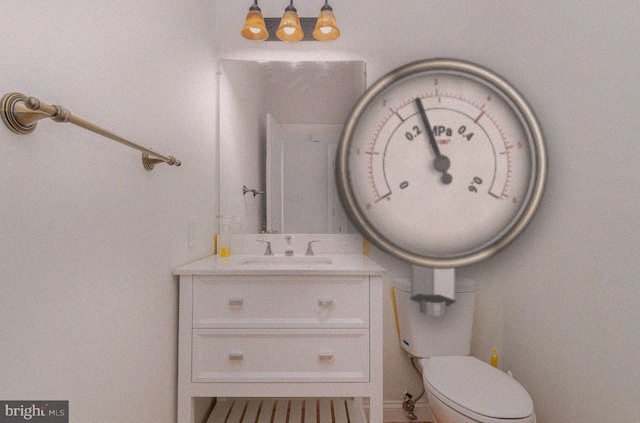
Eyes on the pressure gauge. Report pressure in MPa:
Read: 0.25 MPa
